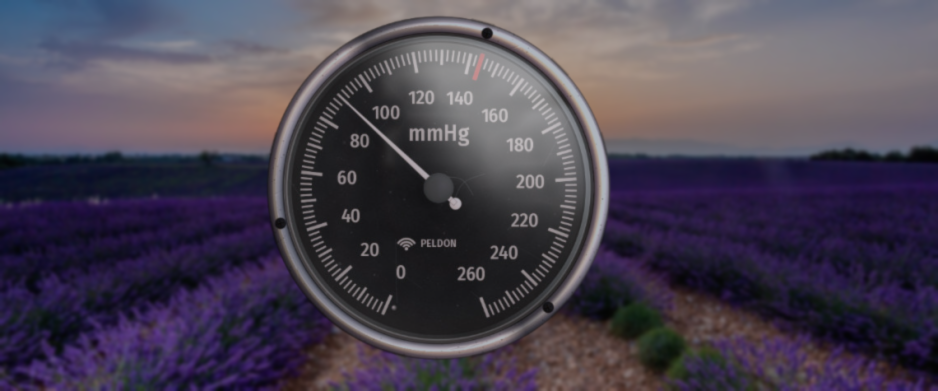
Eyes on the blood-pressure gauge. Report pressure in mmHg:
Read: 90 mmHg
